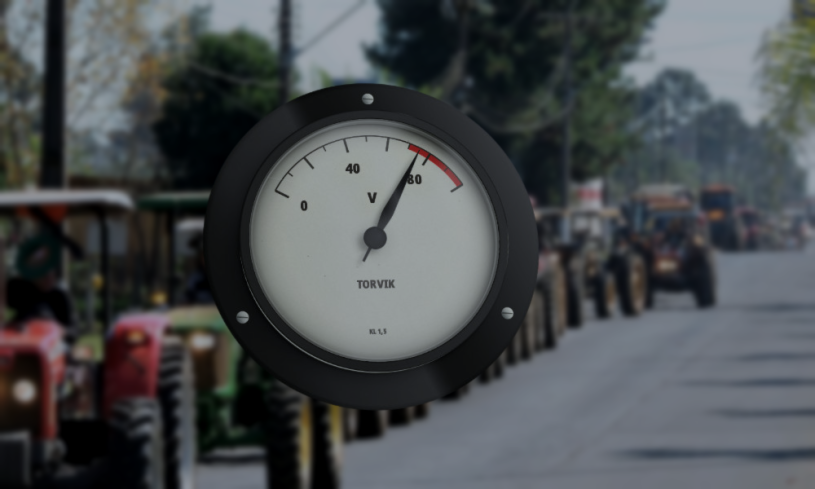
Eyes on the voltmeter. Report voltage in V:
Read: 75 V
